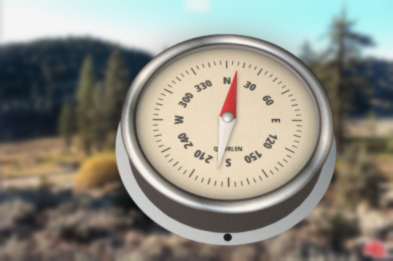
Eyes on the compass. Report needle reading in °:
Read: 10 °
